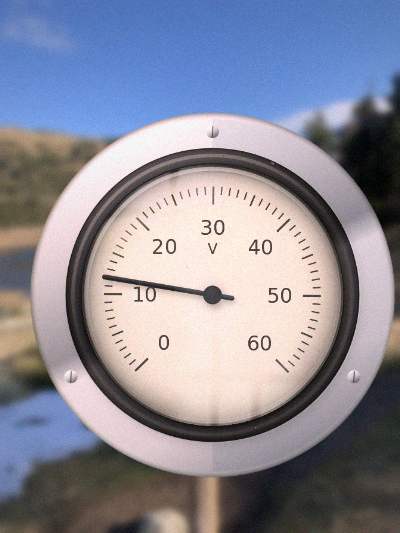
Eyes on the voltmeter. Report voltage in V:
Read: 12 V
